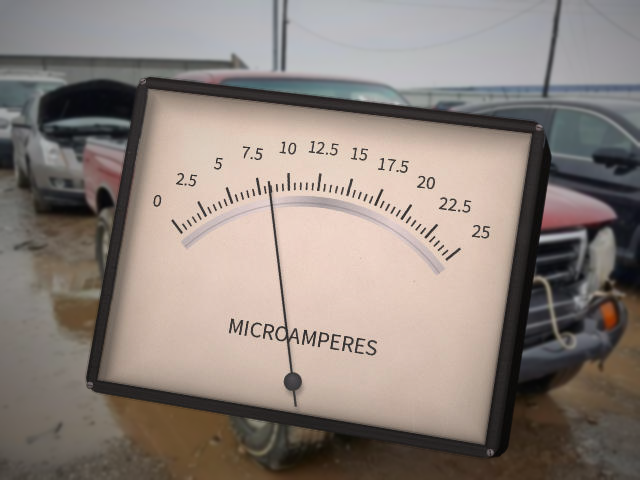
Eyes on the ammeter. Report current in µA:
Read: 8.5 µA
